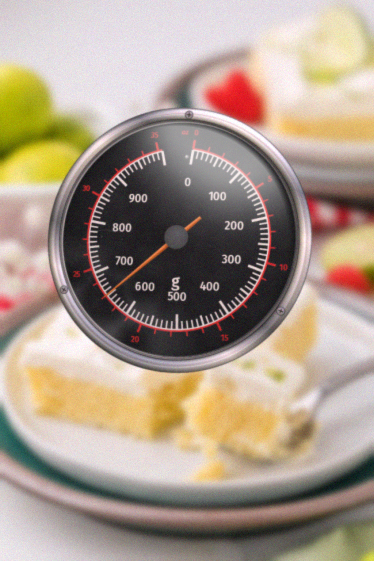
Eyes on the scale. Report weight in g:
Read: 650 g
